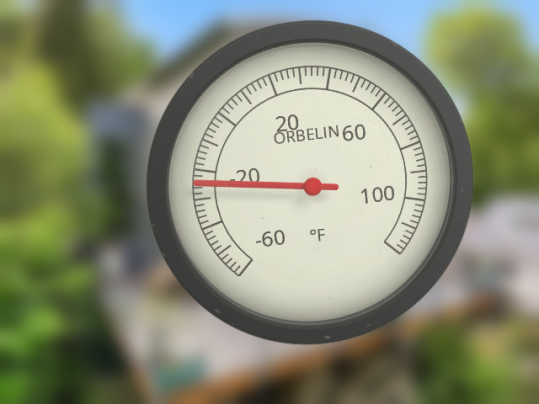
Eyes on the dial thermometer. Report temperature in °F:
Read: -24 °F
